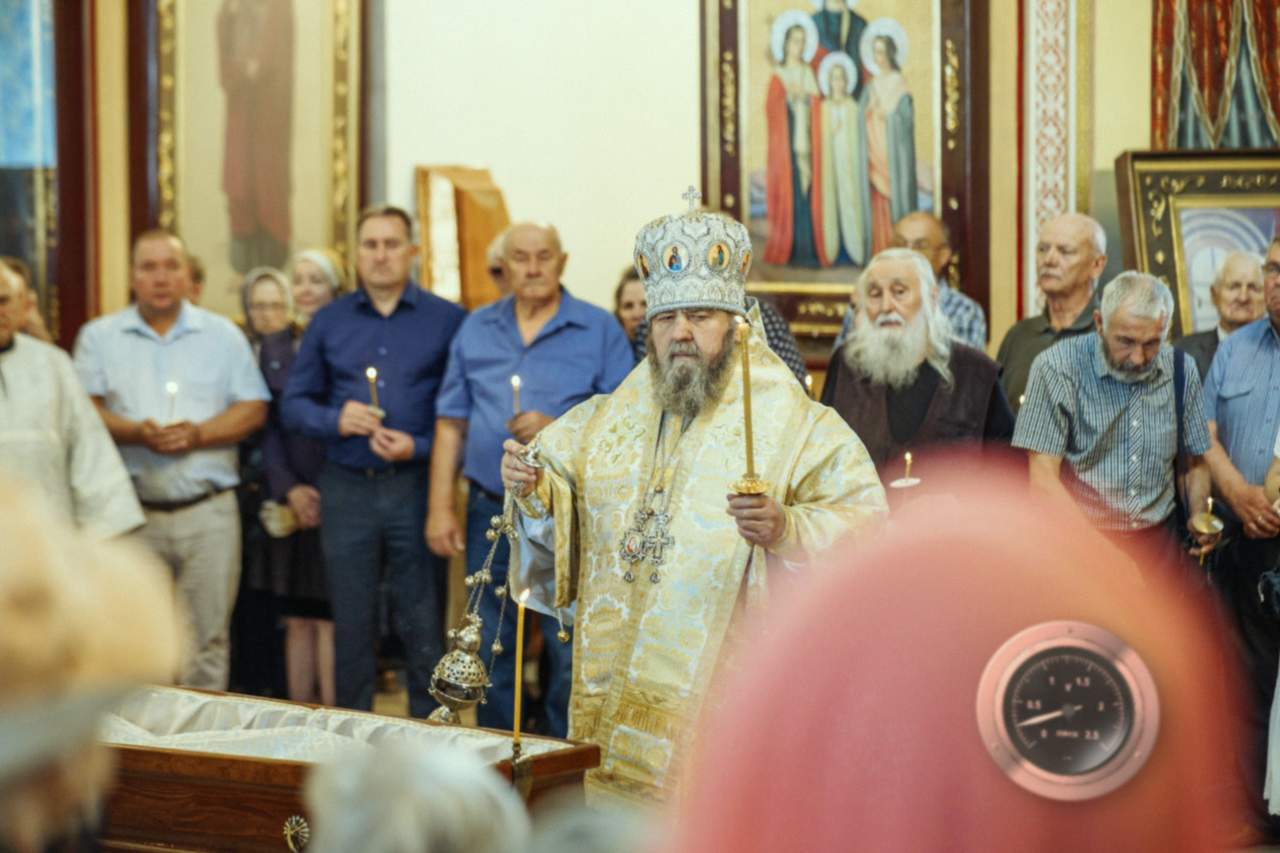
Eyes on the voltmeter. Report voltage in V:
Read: 0.25 V
